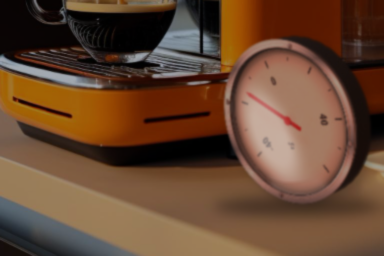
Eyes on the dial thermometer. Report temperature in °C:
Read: -15 °C
